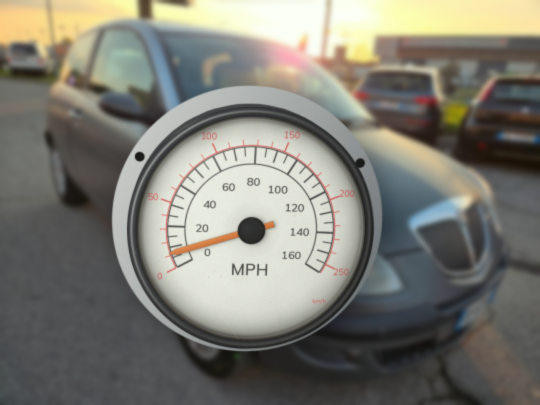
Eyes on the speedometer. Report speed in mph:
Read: 7.5 mph
